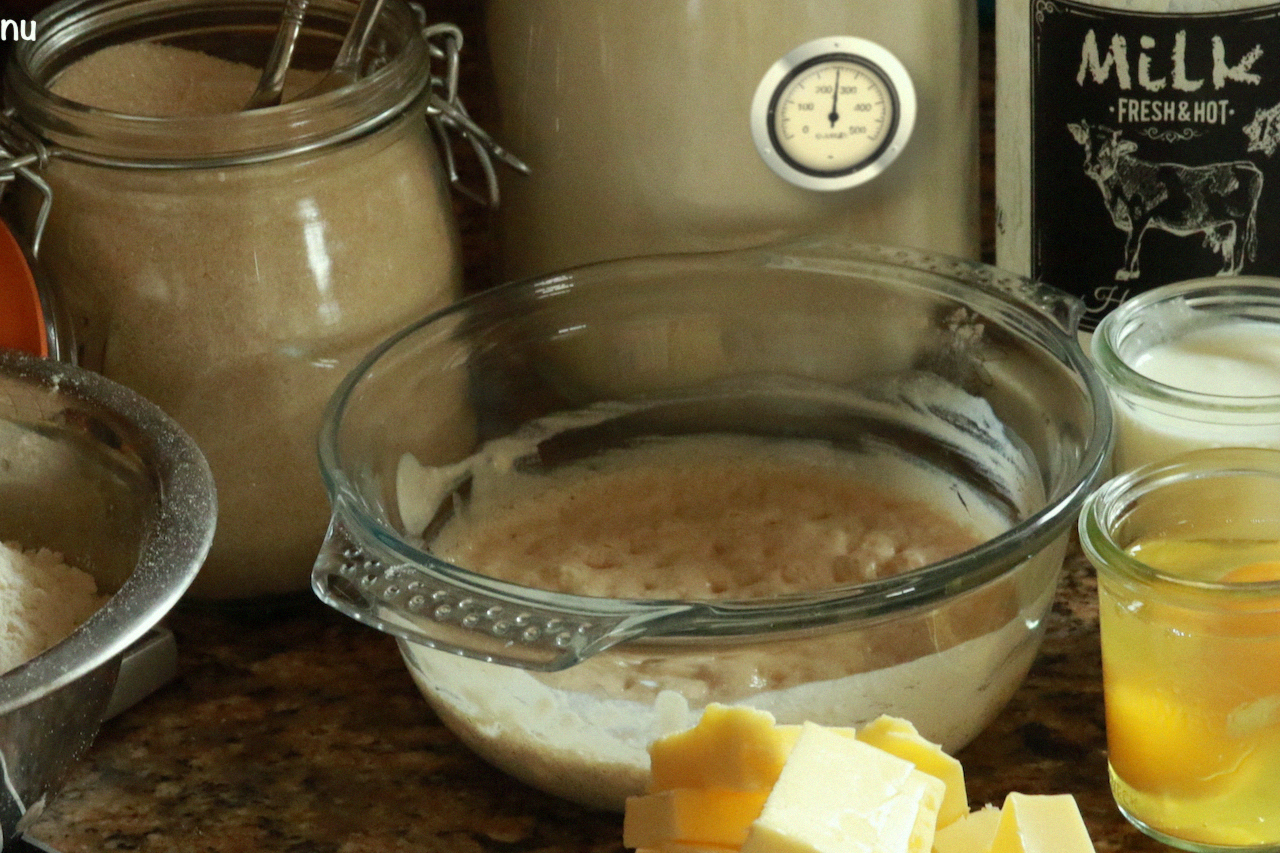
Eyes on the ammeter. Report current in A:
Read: 250 A
